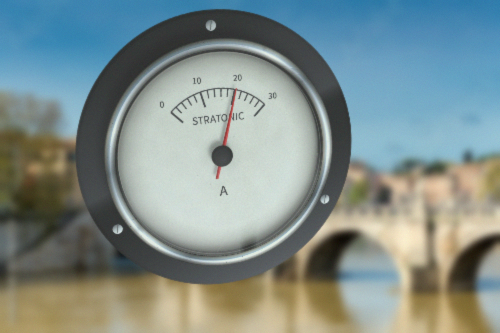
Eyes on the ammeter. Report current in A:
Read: 20 A
